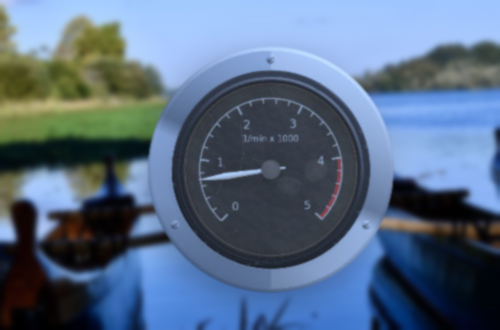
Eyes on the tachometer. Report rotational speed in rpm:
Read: 700 rpm
